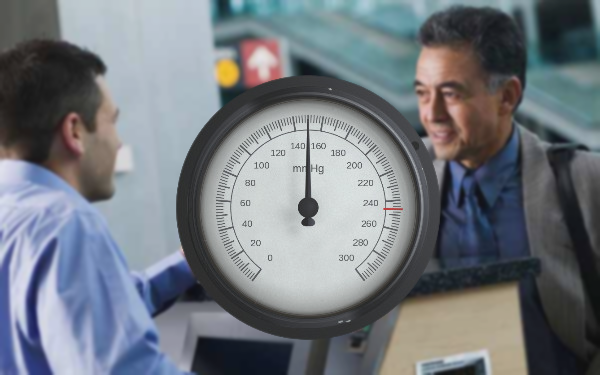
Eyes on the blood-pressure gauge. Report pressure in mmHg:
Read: 150 mmHg
